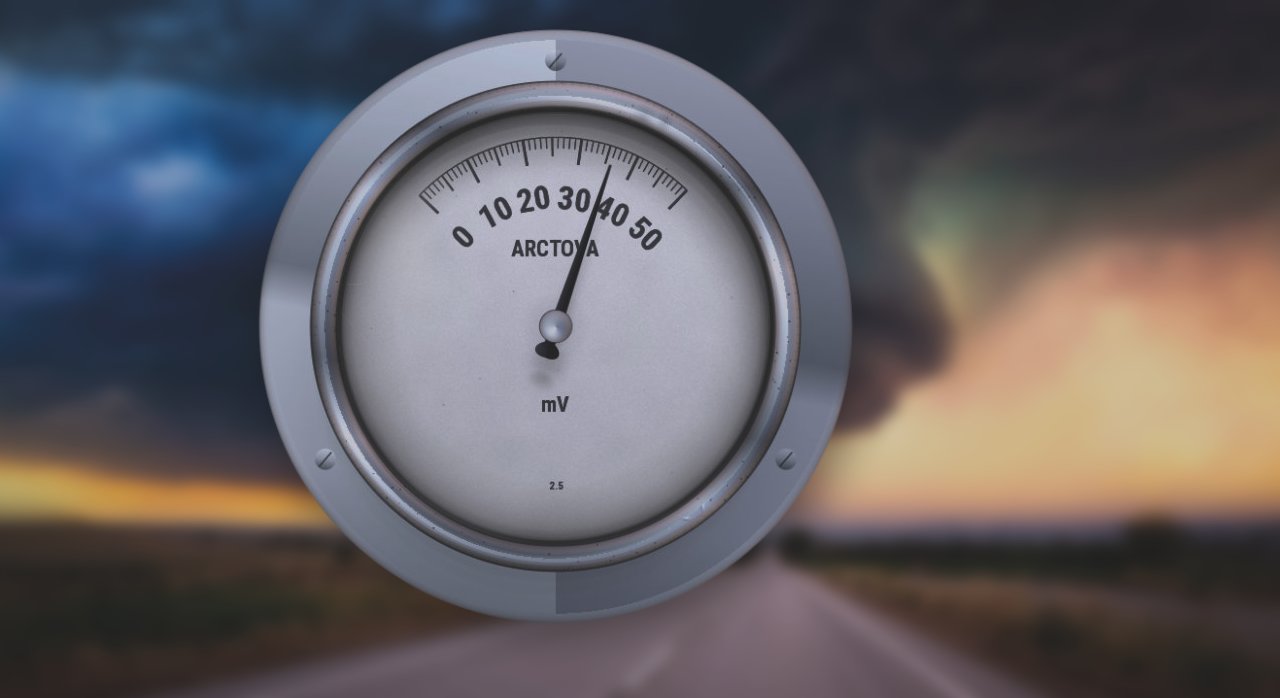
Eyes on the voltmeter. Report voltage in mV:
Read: 36 mV
